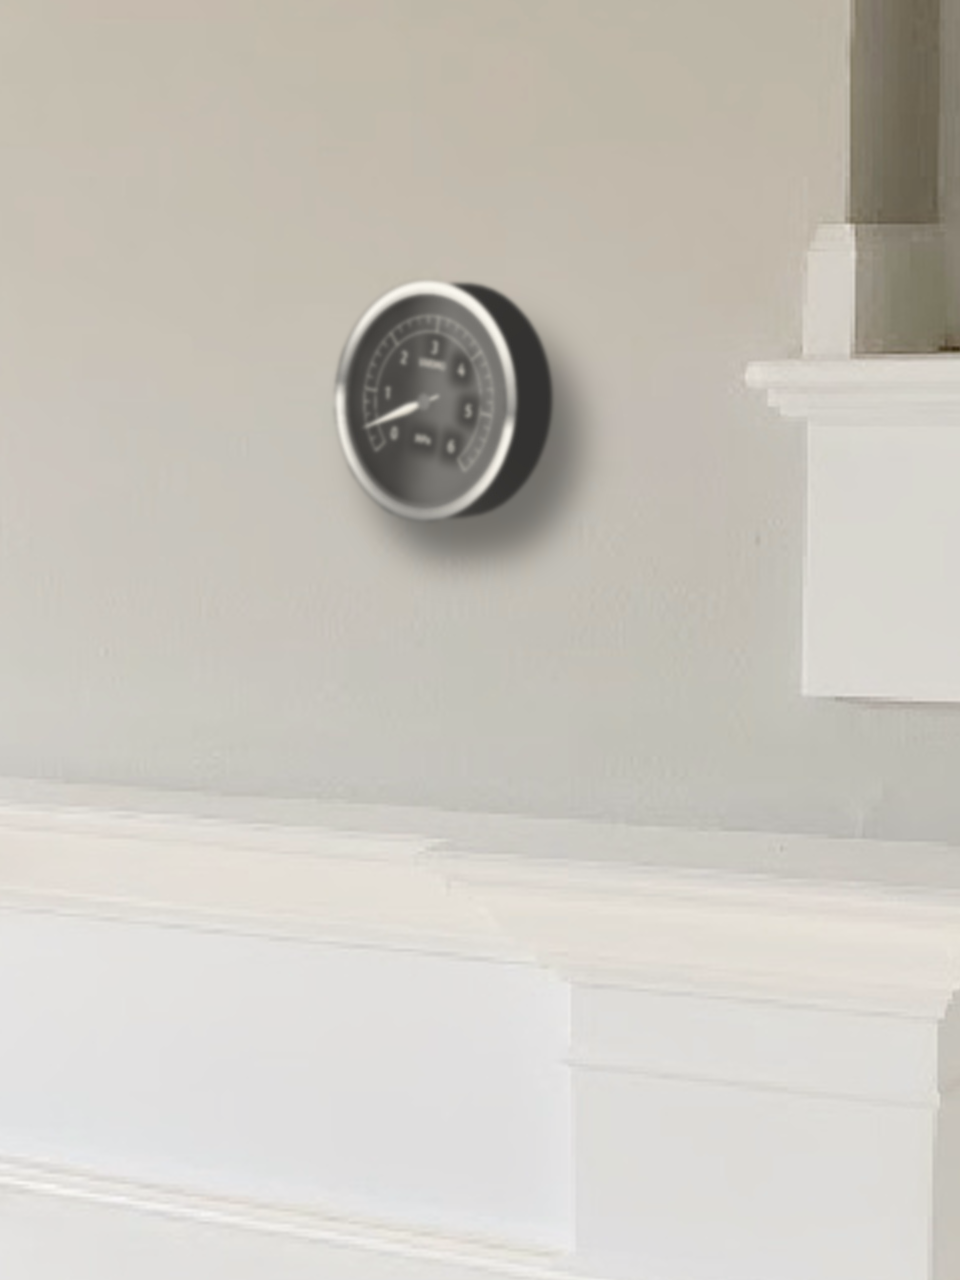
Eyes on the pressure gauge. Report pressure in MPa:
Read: 0.4 MPa
